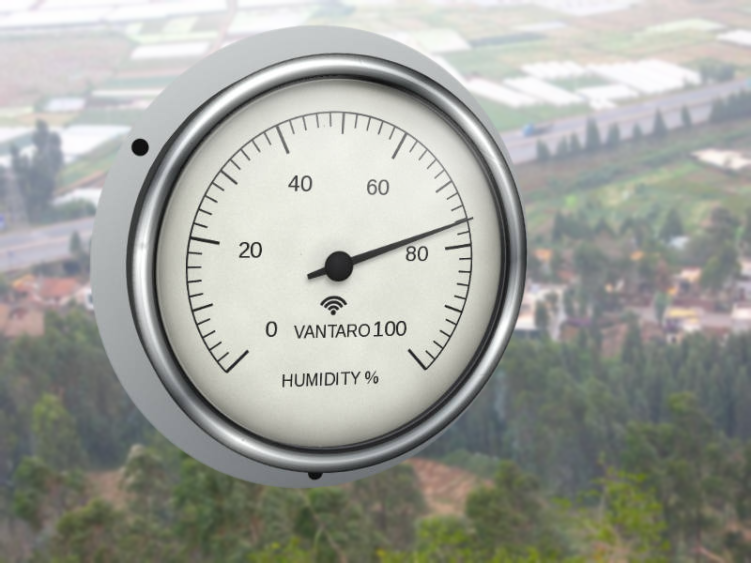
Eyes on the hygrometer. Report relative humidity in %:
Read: 76 %
